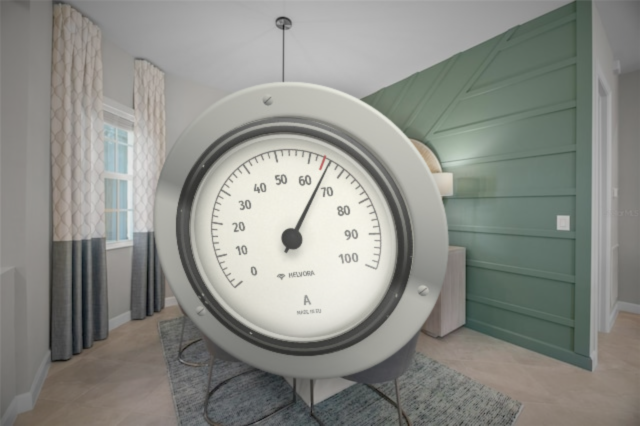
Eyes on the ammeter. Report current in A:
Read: 66 A
